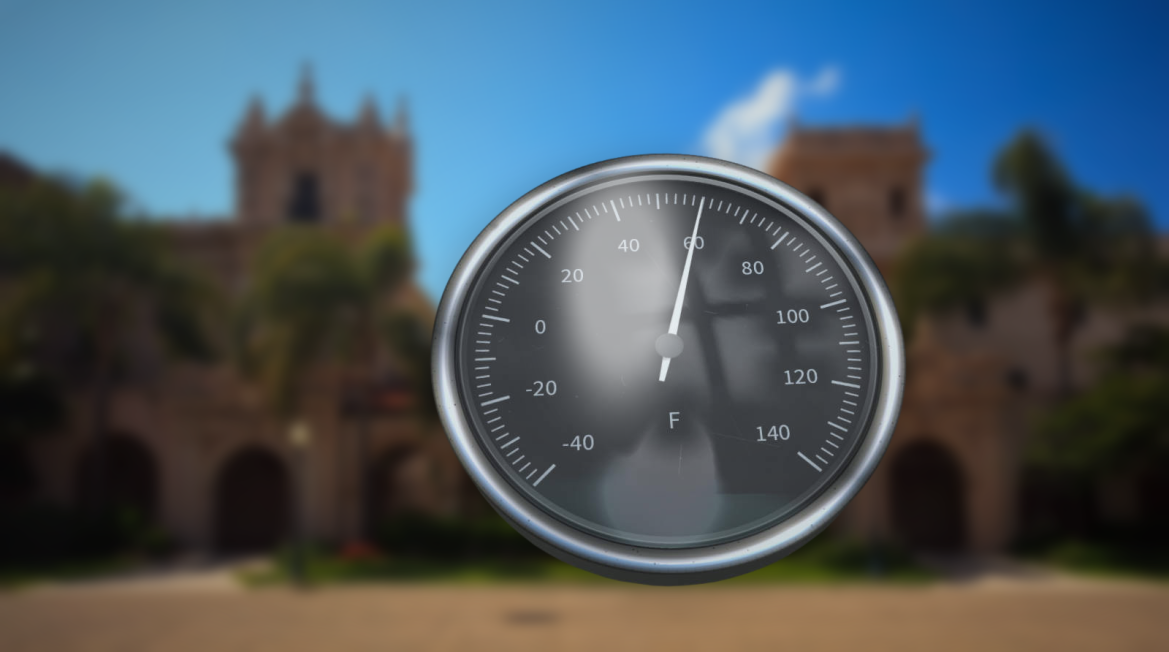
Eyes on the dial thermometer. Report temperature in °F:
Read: 60 °F
